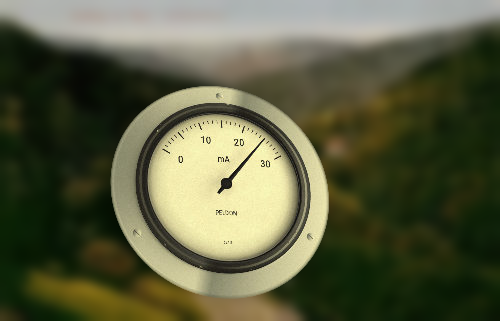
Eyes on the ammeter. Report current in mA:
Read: 25 mA
